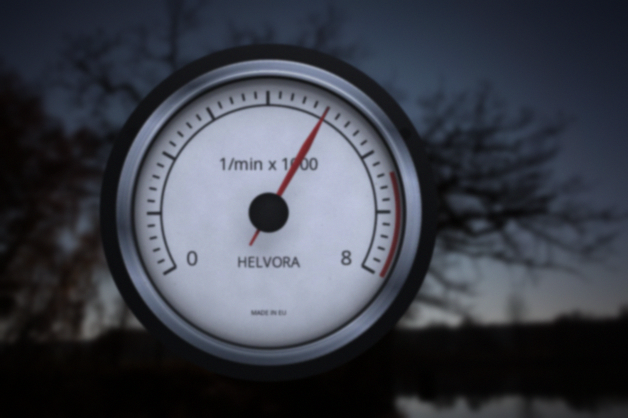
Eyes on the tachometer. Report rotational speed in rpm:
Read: 5000 rpm
